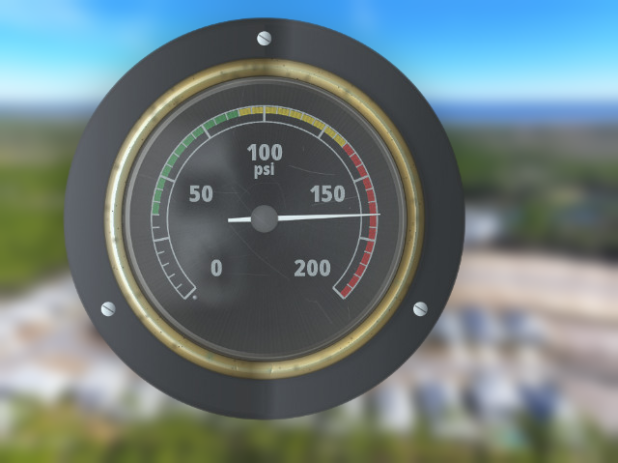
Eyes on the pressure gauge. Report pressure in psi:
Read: 165 psi
